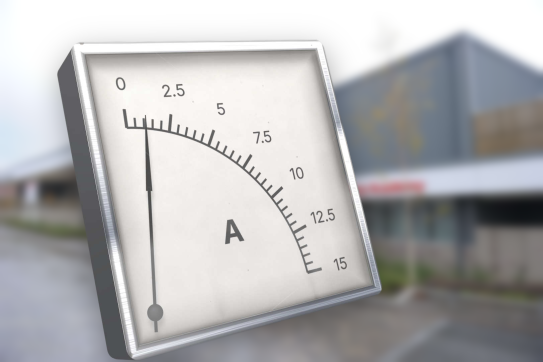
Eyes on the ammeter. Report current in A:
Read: 1 A
